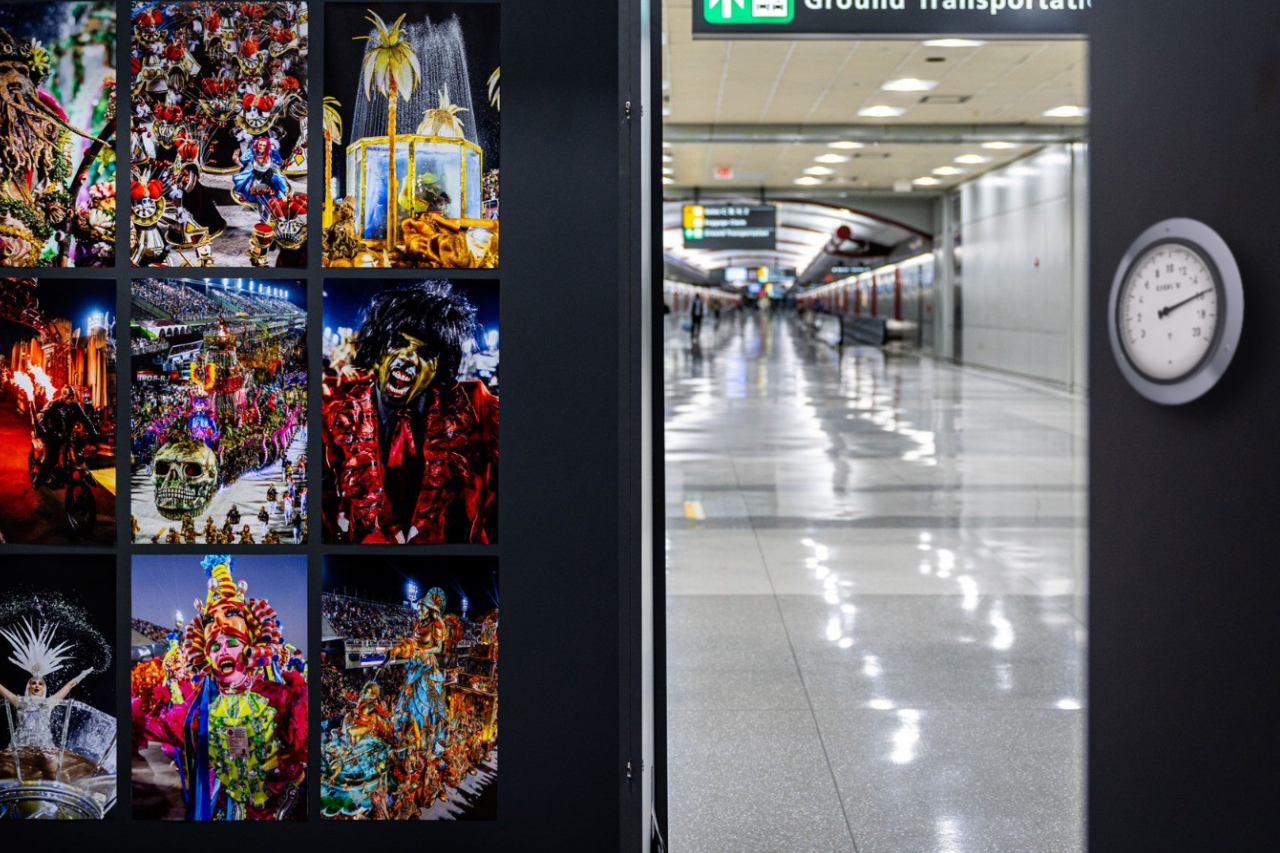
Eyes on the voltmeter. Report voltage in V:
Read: 16 V
